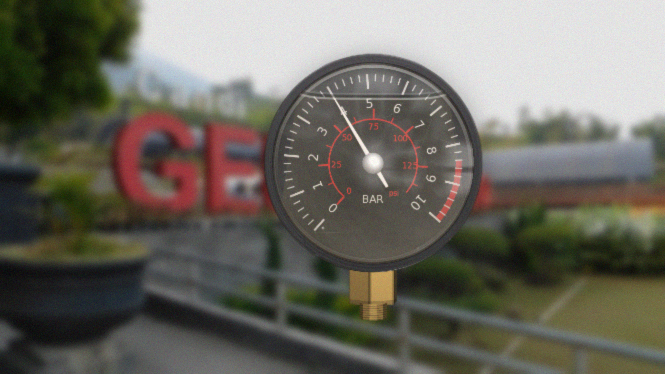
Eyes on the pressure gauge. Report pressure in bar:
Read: 4 bar
